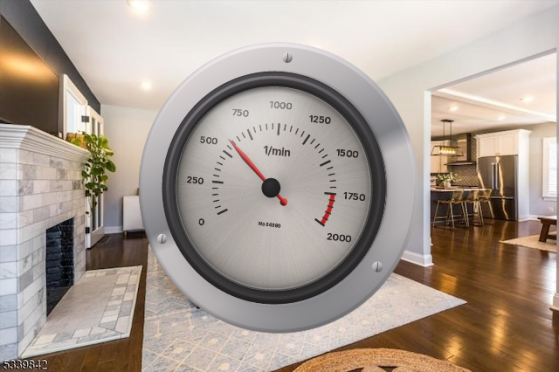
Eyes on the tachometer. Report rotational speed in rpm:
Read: 600 rpm
